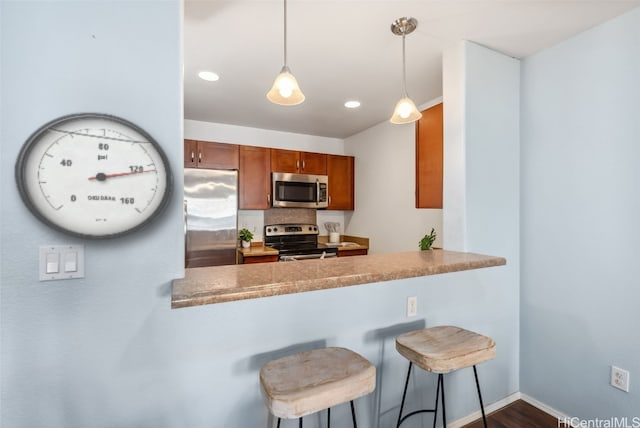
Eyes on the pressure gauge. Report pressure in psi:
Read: 125 psi
